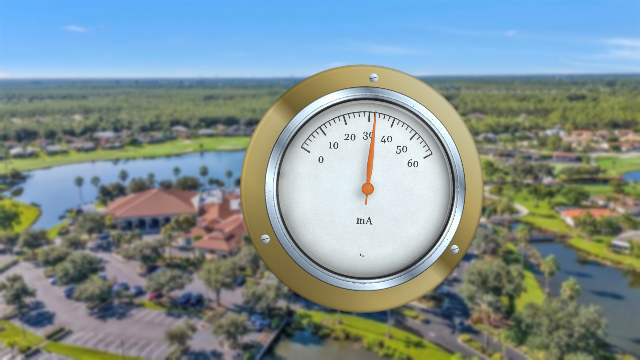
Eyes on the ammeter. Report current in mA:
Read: 32 mA
